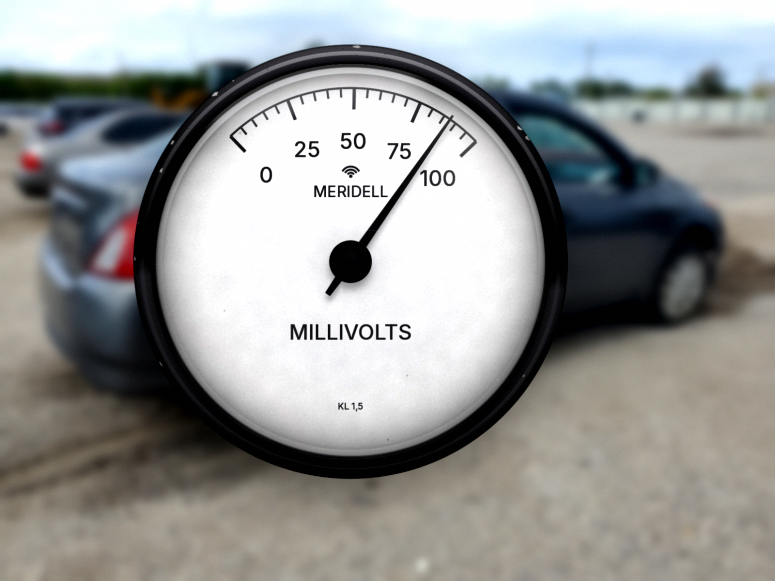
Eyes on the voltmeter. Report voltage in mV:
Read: 87.5 mV
